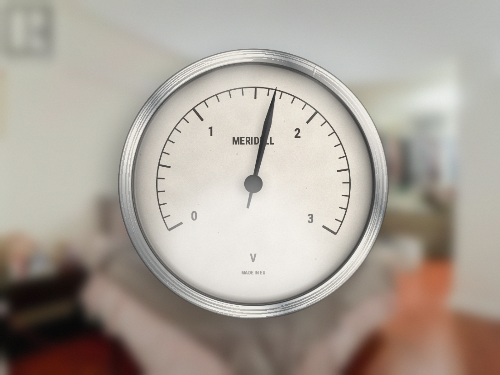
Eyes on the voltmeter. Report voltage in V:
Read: 1.65 V
